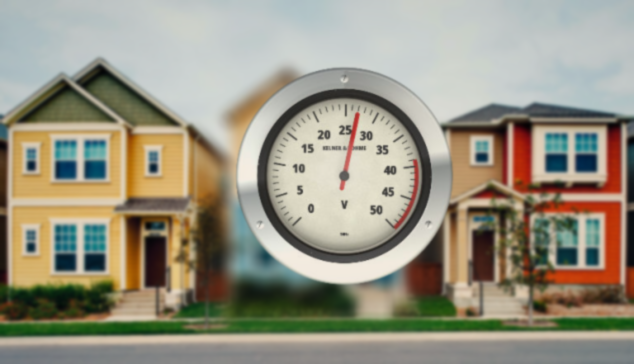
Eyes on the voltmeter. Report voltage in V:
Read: 27 V
